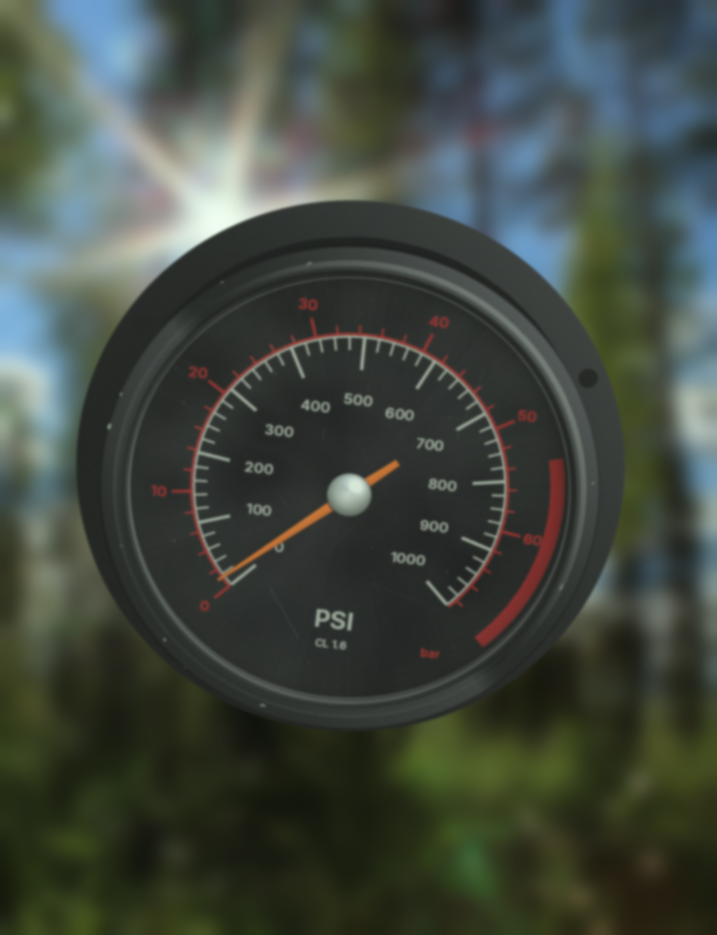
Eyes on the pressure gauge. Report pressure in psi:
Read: 20 psi
